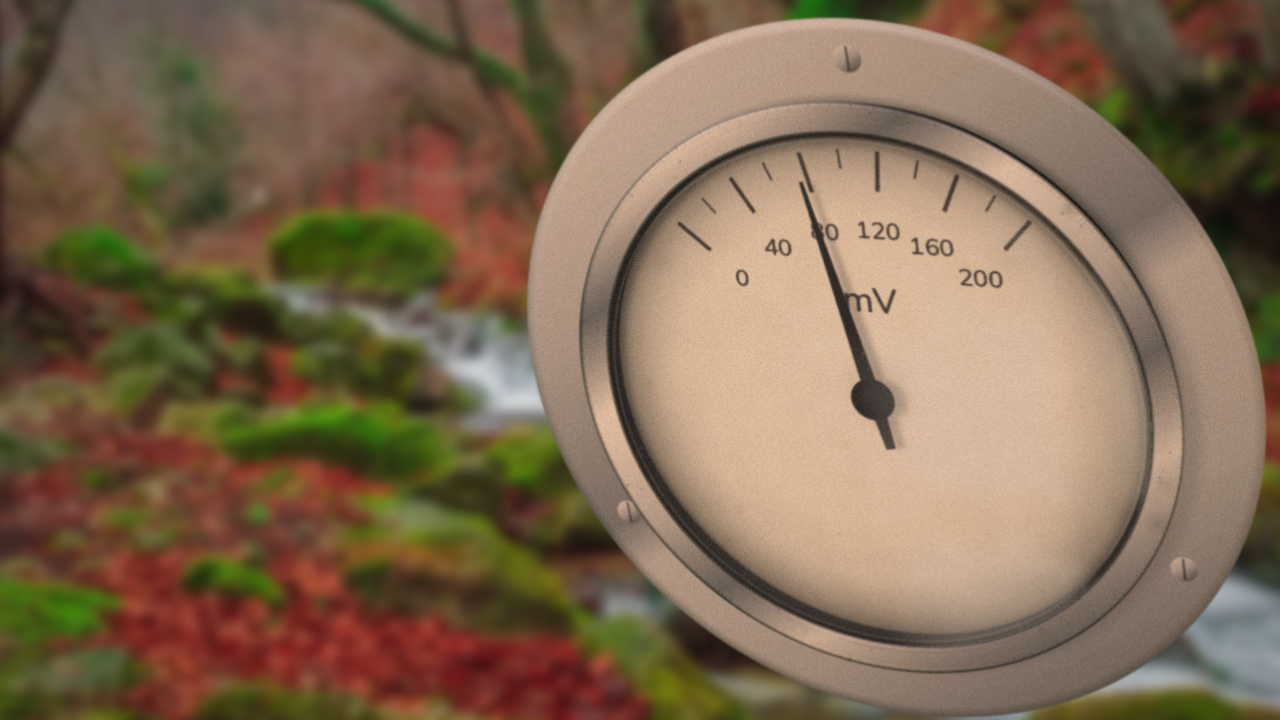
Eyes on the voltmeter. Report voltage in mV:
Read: 80 mV
